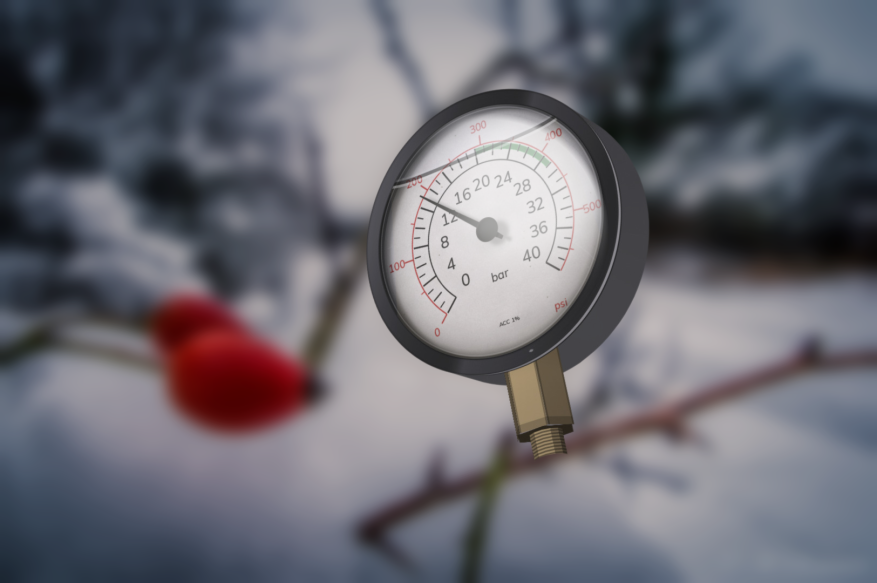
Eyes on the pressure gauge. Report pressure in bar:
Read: 13 bar
